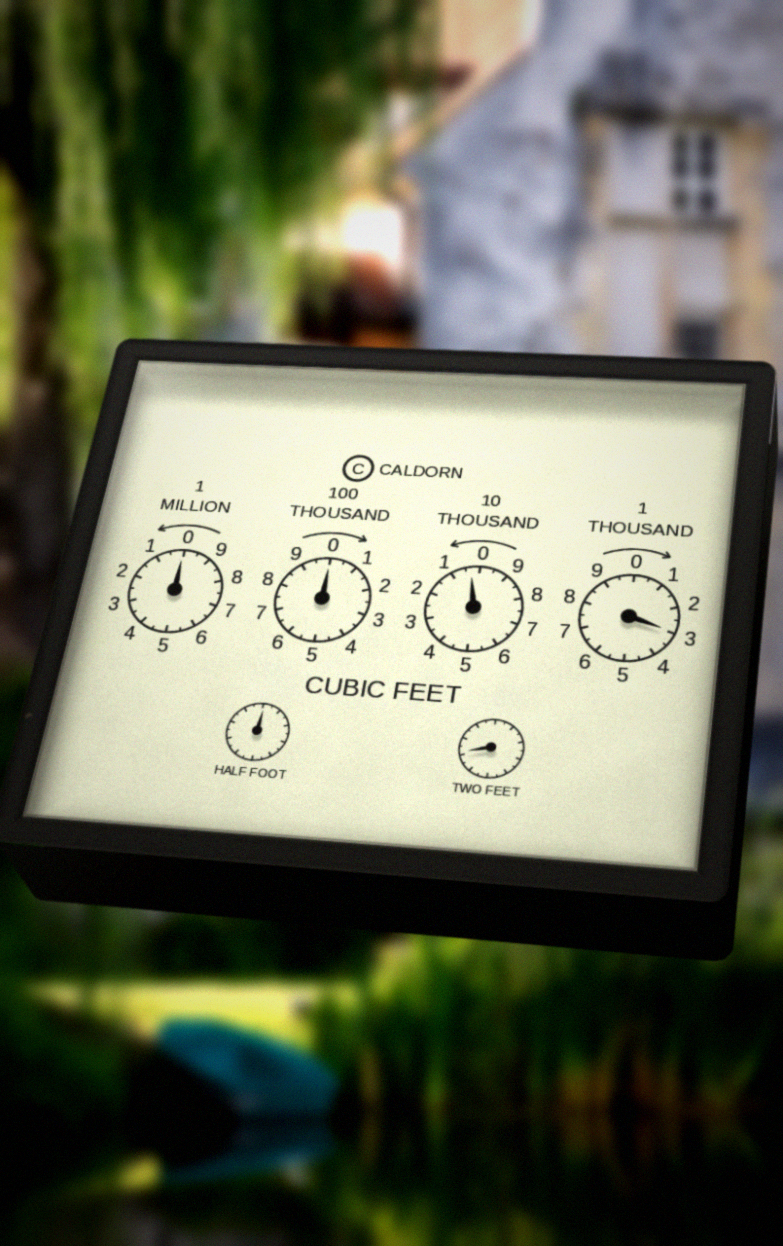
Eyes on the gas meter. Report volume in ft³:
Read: 300 ft³
